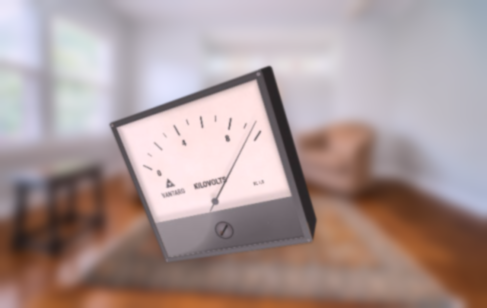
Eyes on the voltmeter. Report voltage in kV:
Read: 9.5 kV
